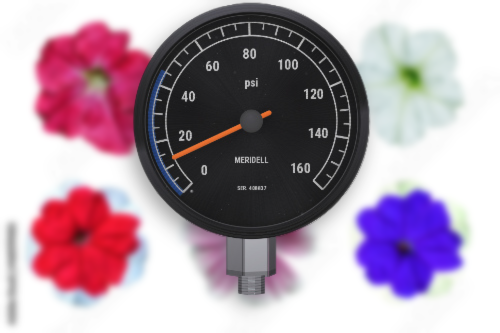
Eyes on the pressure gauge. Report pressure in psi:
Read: 12.5 psi
